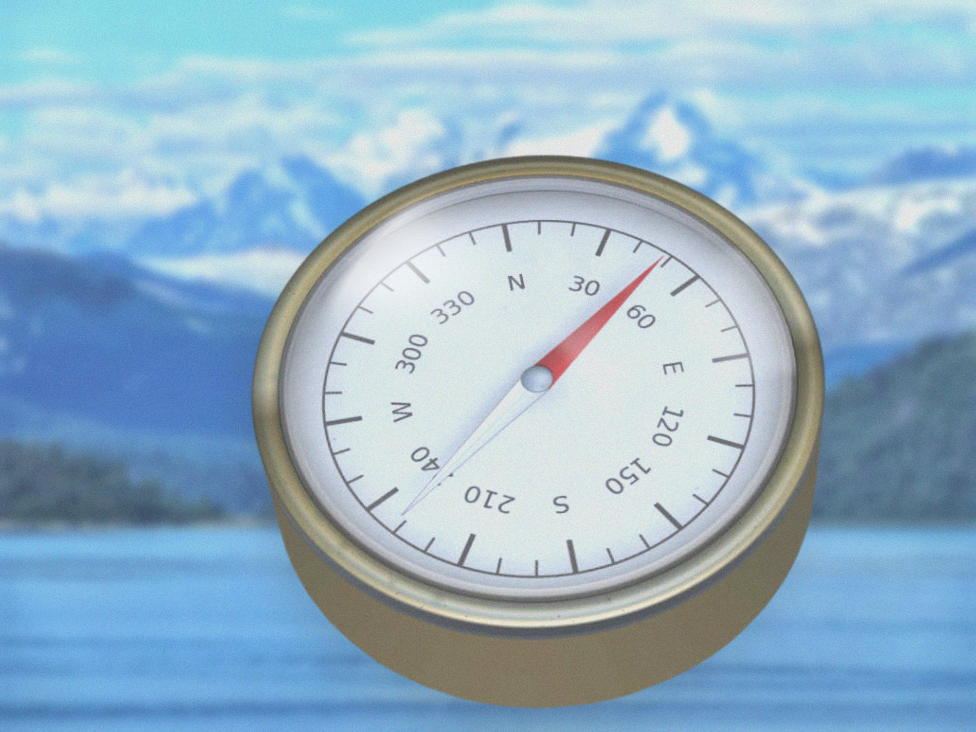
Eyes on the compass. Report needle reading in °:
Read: 50 °
